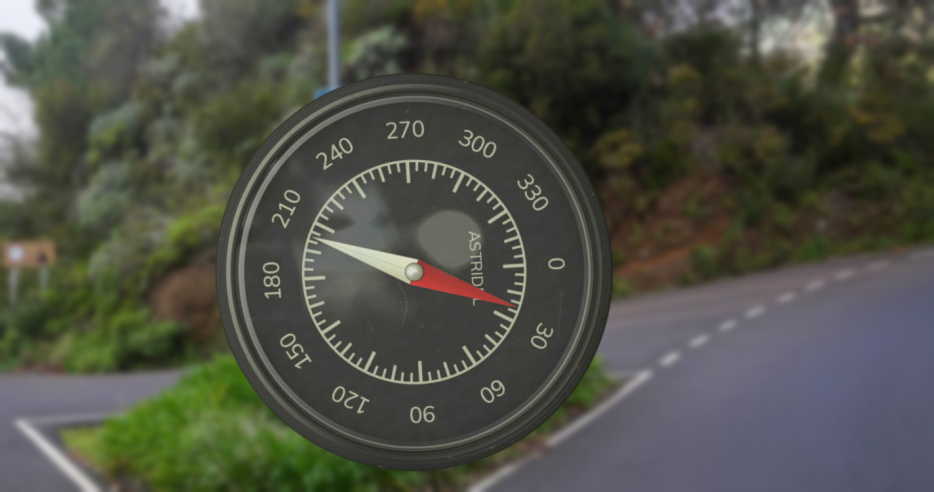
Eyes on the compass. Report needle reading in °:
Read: 22.5 °
